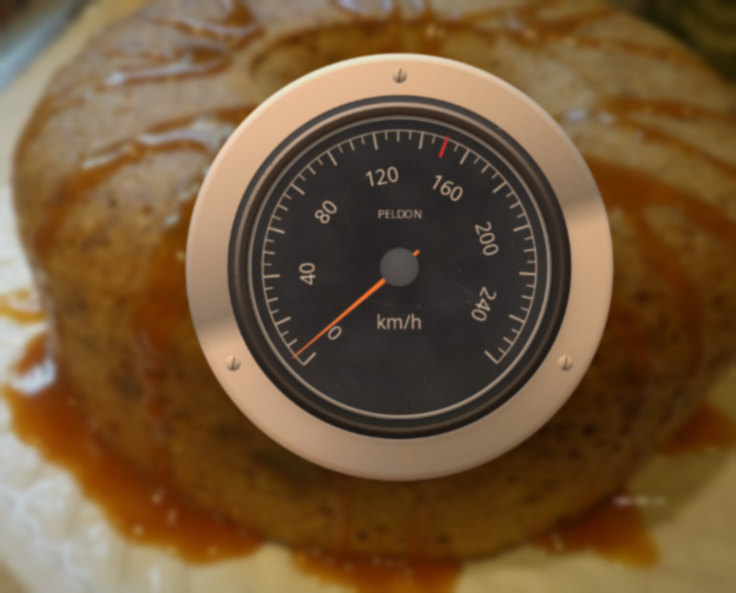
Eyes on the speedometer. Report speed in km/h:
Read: 5 km/h
